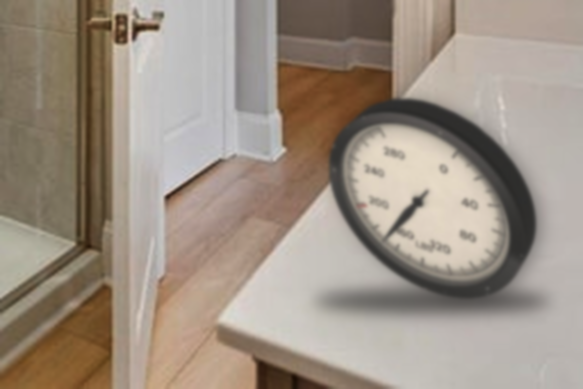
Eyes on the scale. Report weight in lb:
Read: 170 lb
